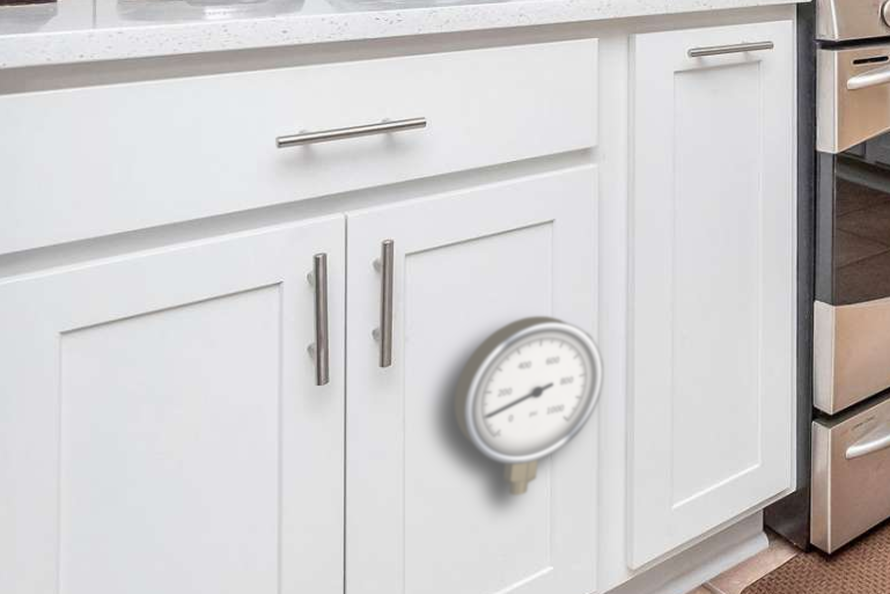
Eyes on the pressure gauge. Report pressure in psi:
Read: 100 psi
